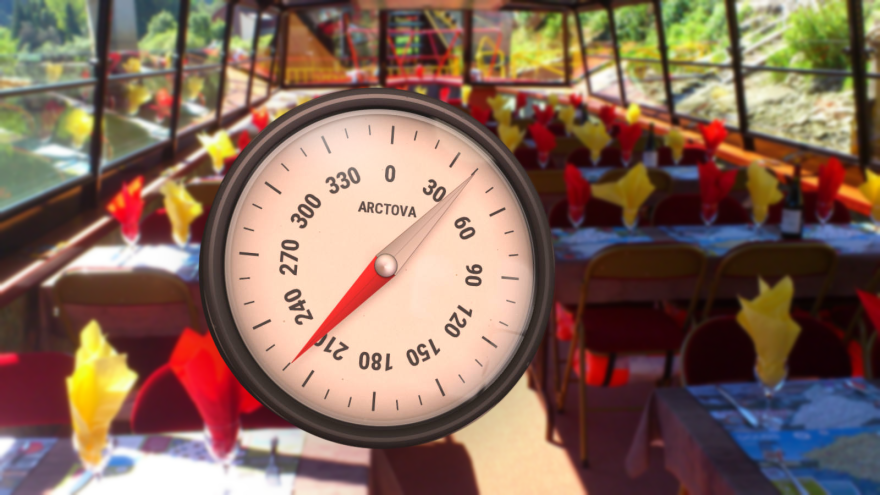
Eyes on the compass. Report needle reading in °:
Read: 220 °
